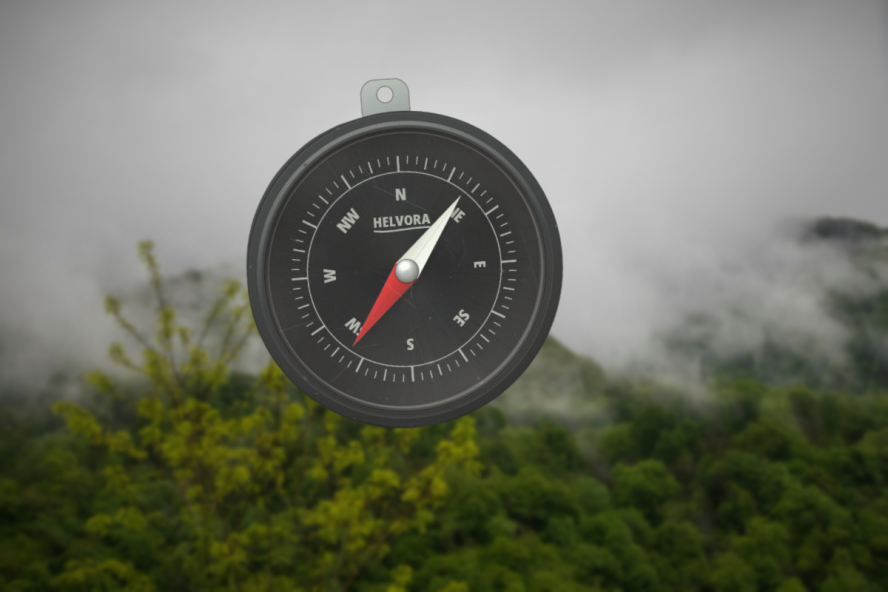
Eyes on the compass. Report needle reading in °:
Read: 220 °
